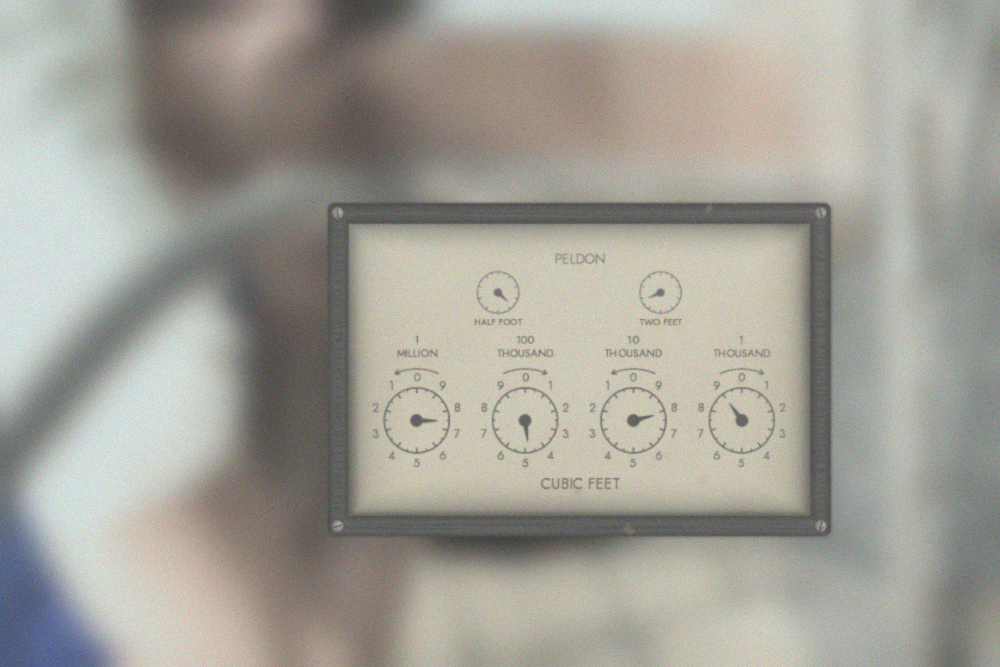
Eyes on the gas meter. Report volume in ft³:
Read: 747900 ft³
